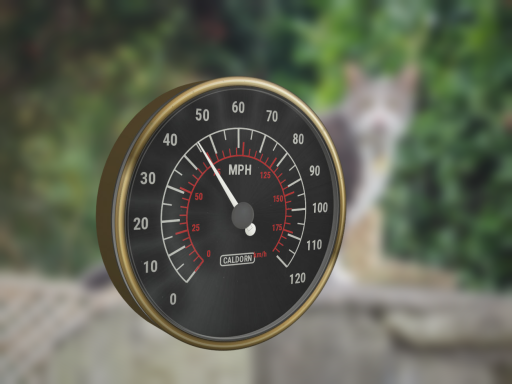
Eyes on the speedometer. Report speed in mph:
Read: 45 mph
